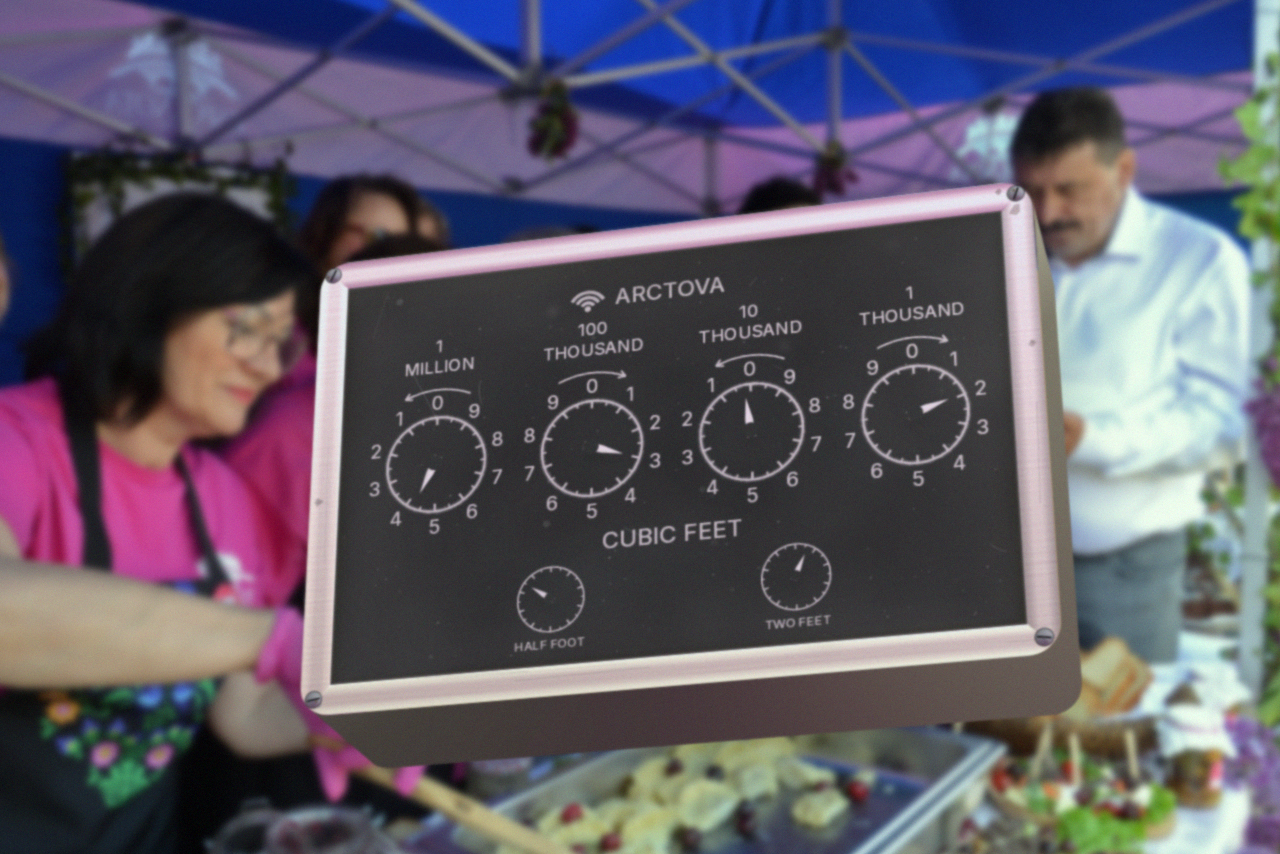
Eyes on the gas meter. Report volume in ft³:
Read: 430200 ft³
